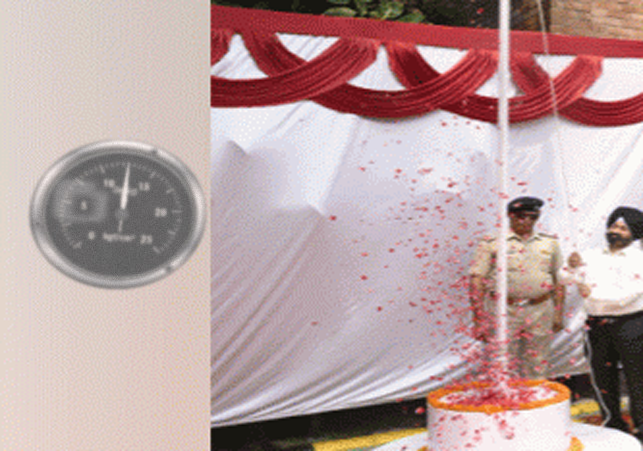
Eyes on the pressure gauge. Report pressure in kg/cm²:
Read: 12.5 kg/cm²
